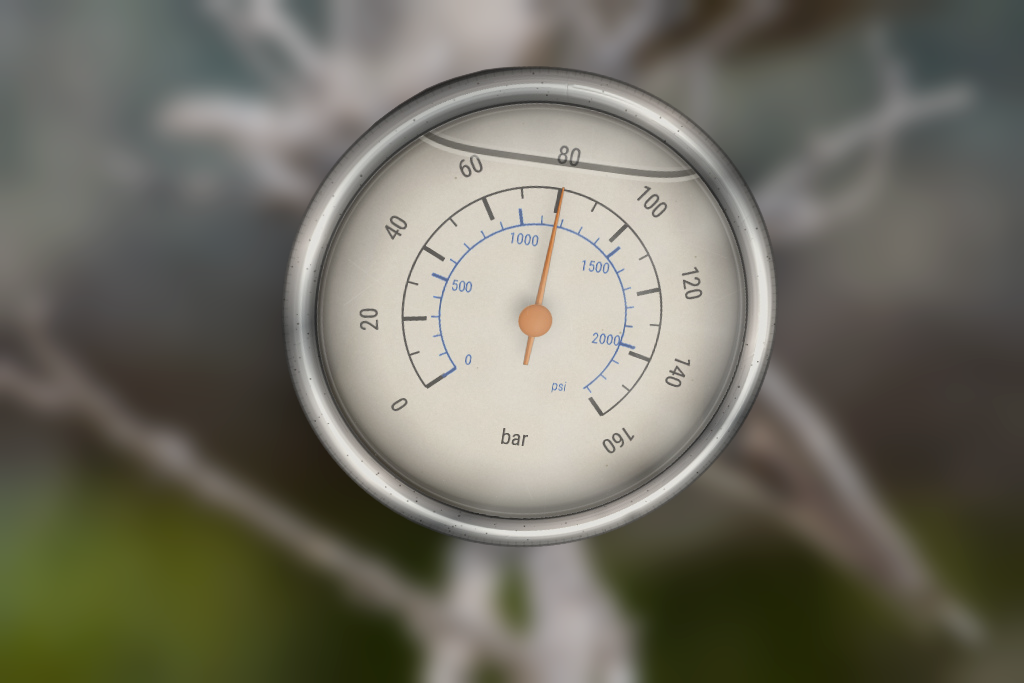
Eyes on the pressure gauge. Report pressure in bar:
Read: 80 bar
